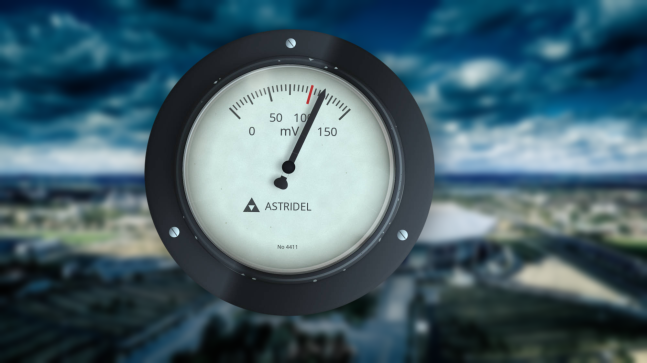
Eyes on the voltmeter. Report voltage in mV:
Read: 115 mV
